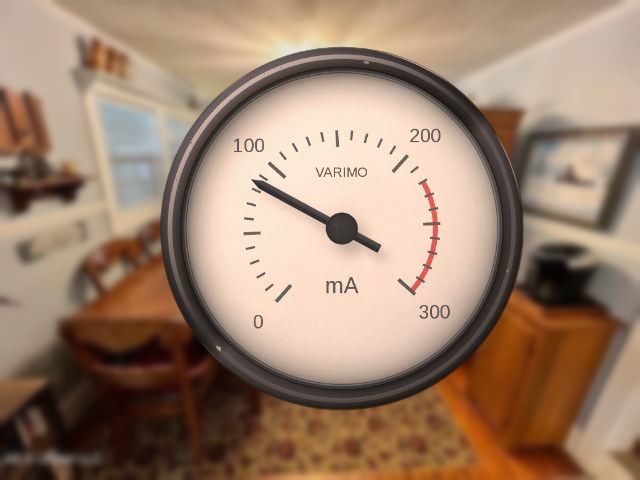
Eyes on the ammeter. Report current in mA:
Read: 85 mA
